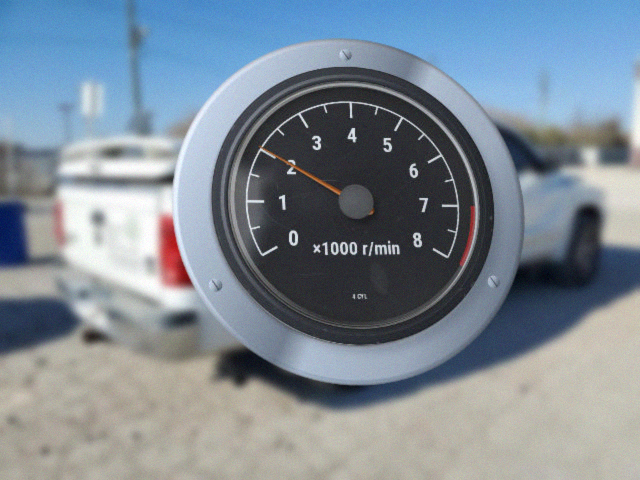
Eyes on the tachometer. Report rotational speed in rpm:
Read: 2000 rpm
